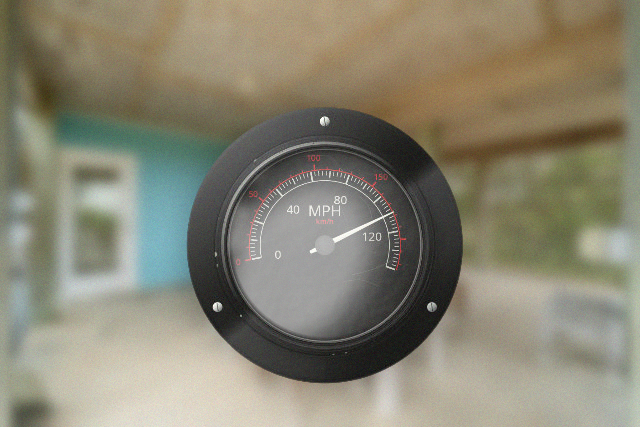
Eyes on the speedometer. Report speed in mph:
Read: 110 mph
